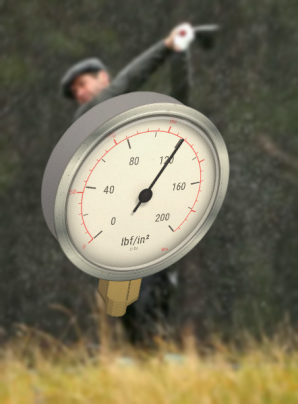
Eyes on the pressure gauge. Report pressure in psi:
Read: 120 psi
